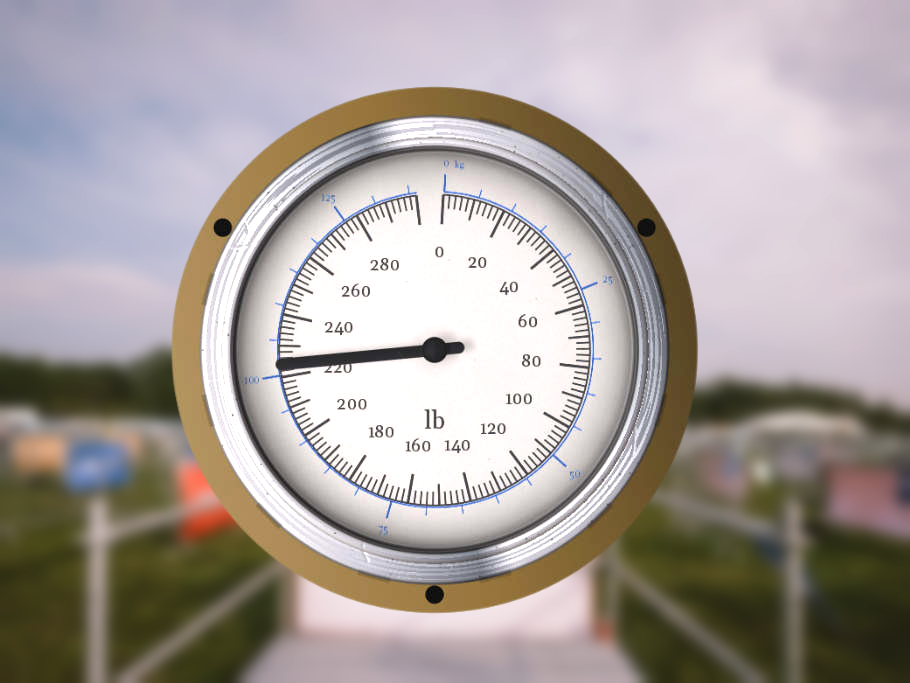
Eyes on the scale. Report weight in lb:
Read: 224 lb
